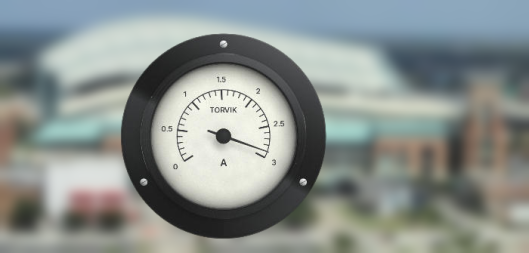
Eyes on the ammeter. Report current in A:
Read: 2.9 A
